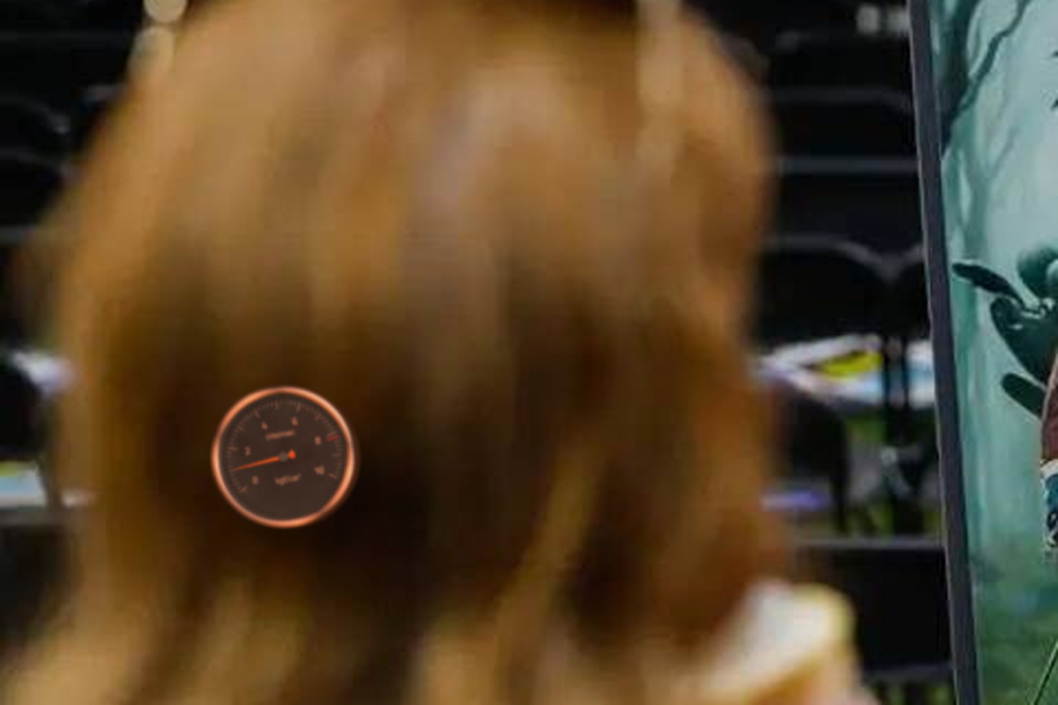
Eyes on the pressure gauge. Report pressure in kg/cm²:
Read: 1 kg/cm²
